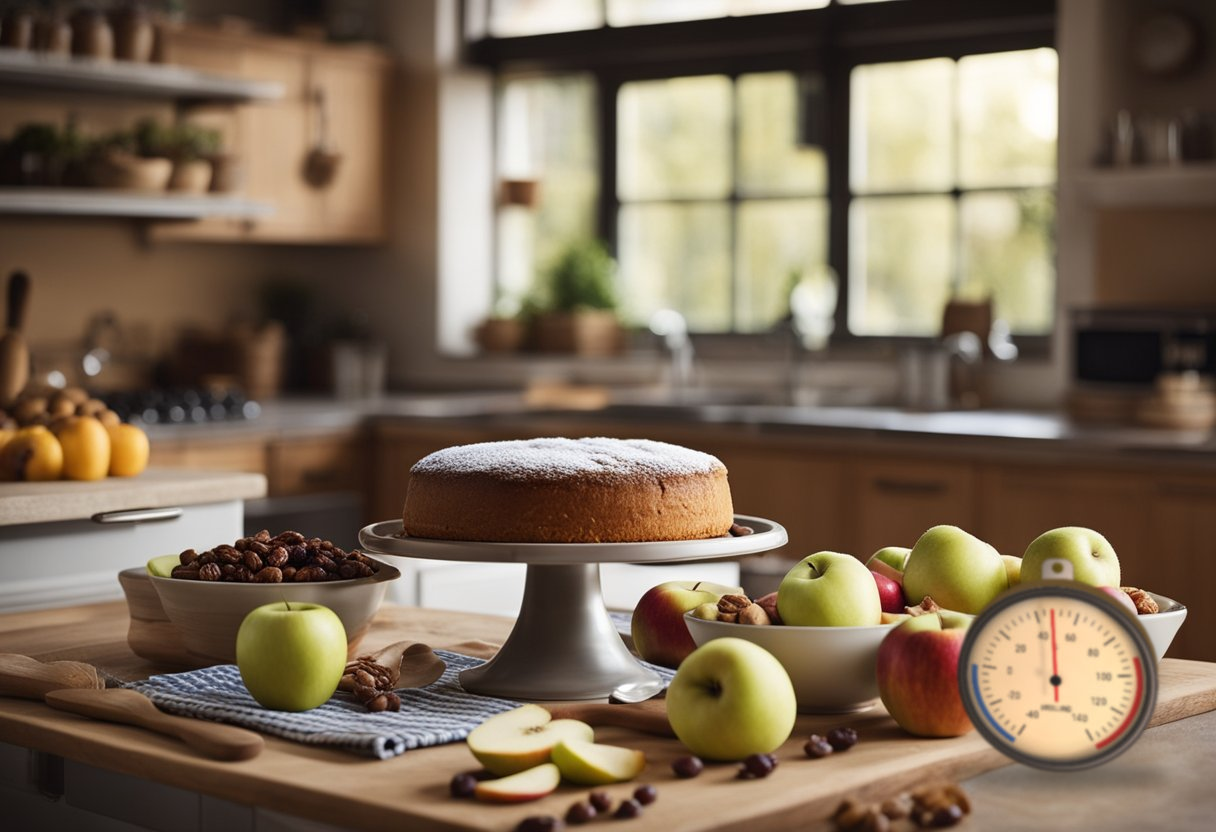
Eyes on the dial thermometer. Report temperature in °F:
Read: 48 °F
